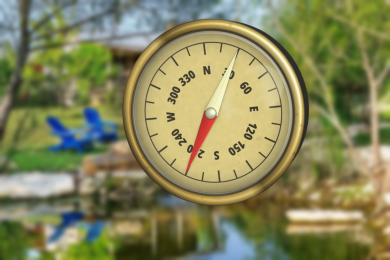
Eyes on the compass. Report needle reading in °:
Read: 210 °
